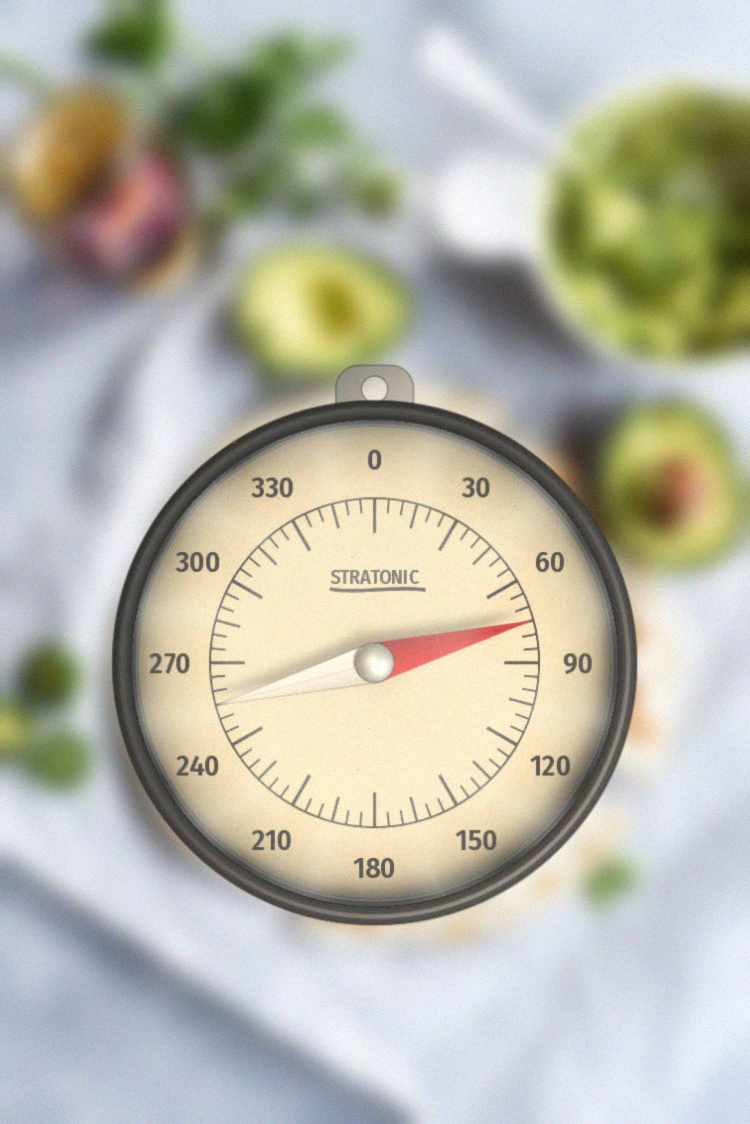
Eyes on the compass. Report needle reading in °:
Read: 75 °
